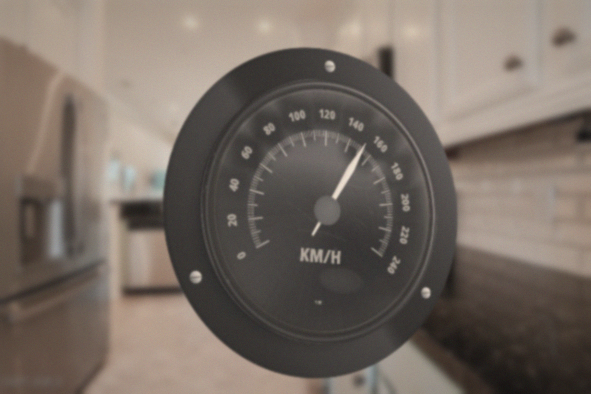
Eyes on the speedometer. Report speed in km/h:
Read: 150 km/h
